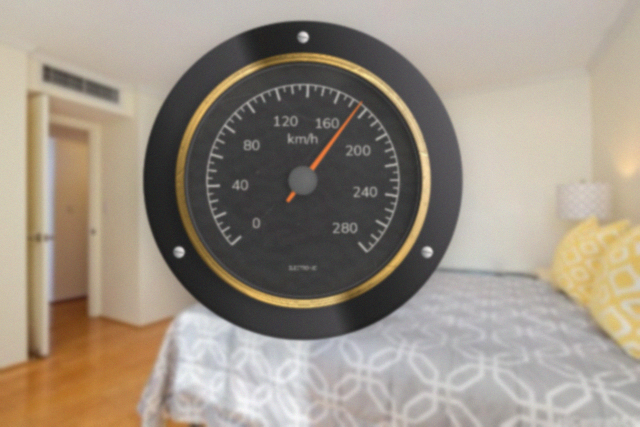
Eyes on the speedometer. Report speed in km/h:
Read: 175 km/h
